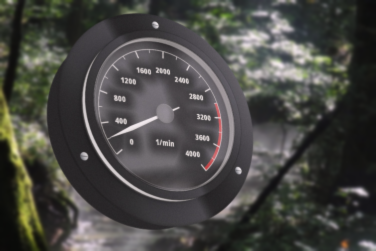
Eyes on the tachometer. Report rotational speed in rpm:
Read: 200 rpm
